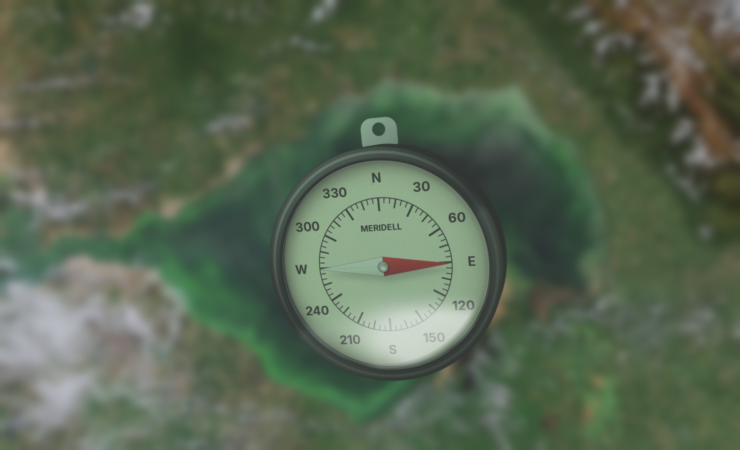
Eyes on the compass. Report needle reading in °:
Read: 90 °
